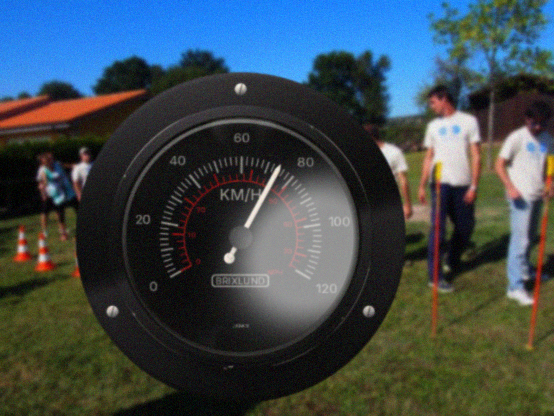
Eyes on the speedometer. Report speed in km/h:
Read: 74 km/h
